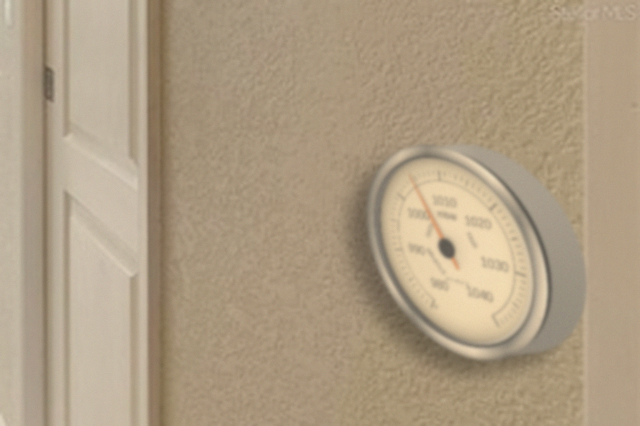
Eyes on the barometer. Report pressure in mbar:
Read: 1005 mbar
